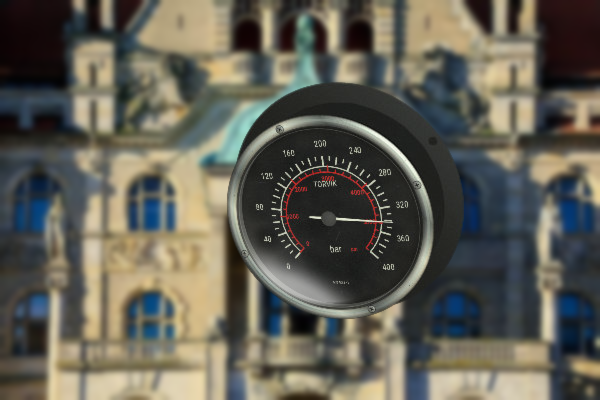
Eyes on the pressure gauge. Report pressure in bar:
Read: 340 bar
